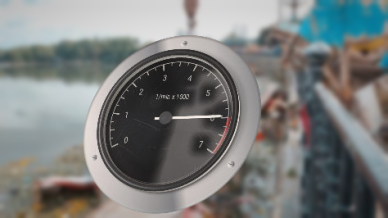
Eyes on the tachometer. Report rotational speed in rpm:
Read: 6000 rpm
